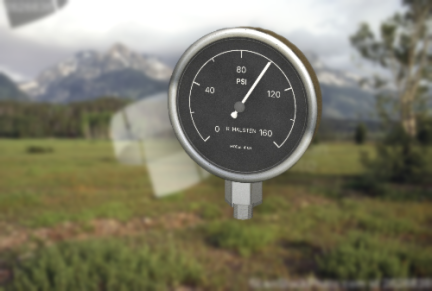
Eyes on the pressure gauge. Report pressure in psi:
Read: 100 psi
